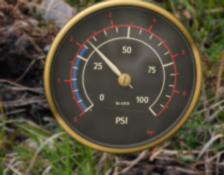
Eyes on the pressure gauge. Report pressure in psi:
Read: 32.5 psi
